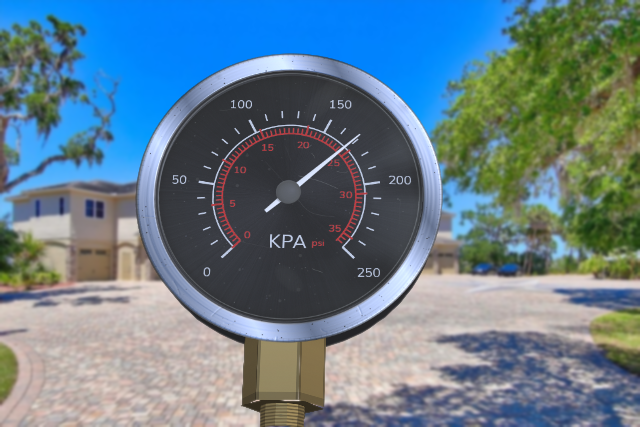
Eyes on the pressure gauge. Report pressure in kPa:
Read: 170 kPa
